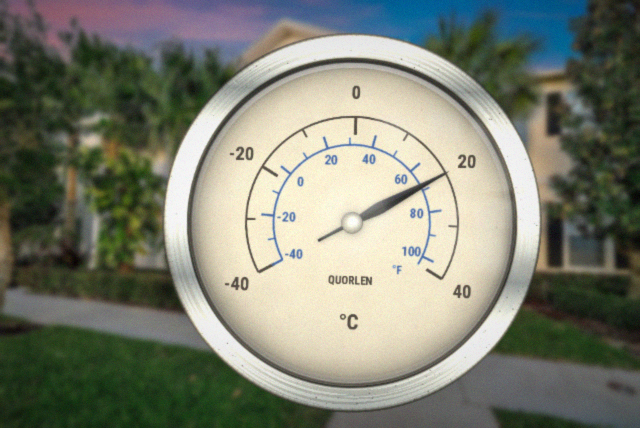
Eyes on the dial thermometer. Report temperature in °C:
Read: 20 °C
